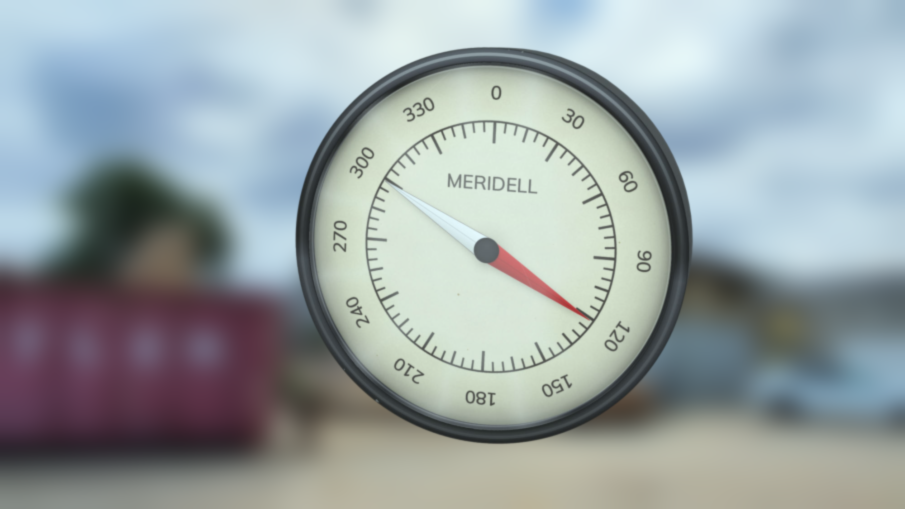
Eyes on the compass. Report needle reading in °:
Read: 120 °
